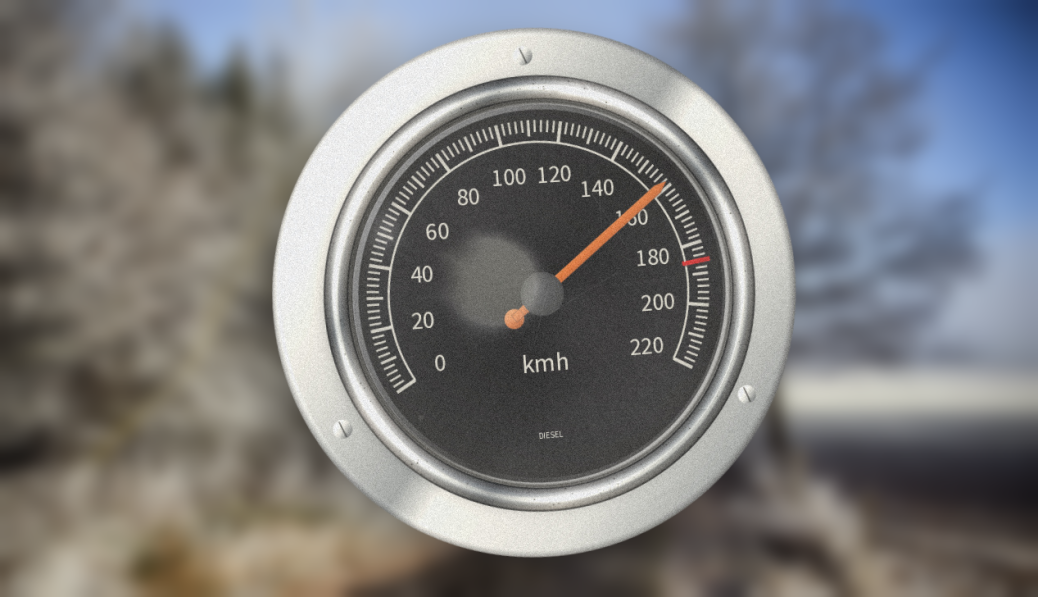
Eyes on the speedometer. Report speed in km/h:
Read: 158 km/h
